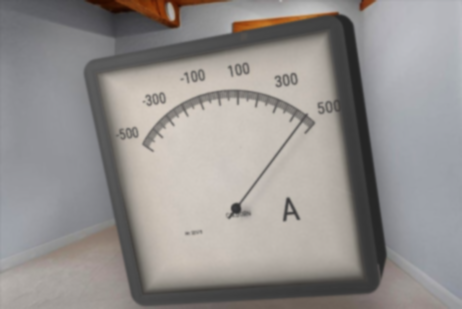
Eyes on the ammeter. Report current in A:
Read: 450 A
